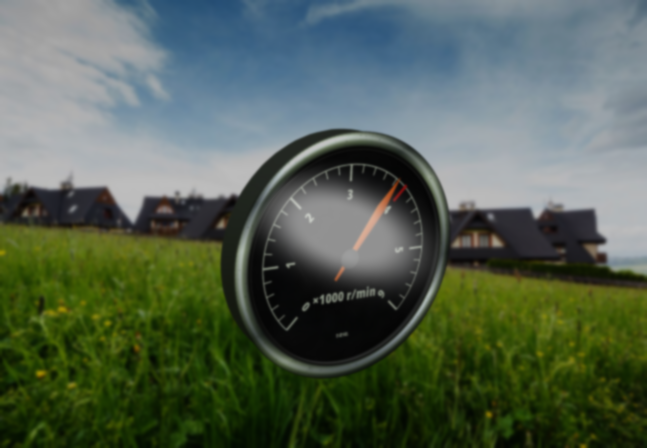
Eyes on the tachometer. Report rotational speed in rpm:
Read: 3800 rpm
